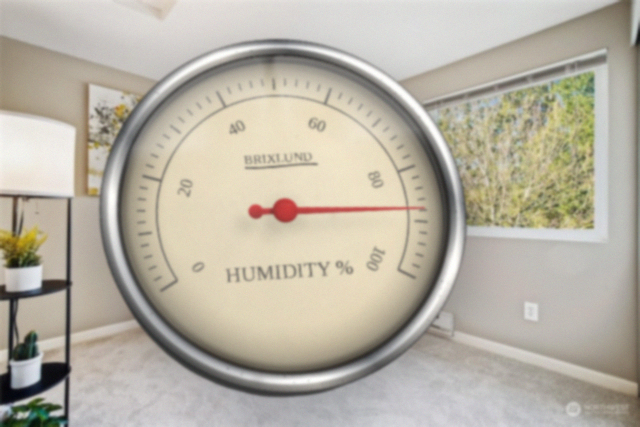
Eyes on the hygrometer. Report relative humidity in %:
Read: 88 %
